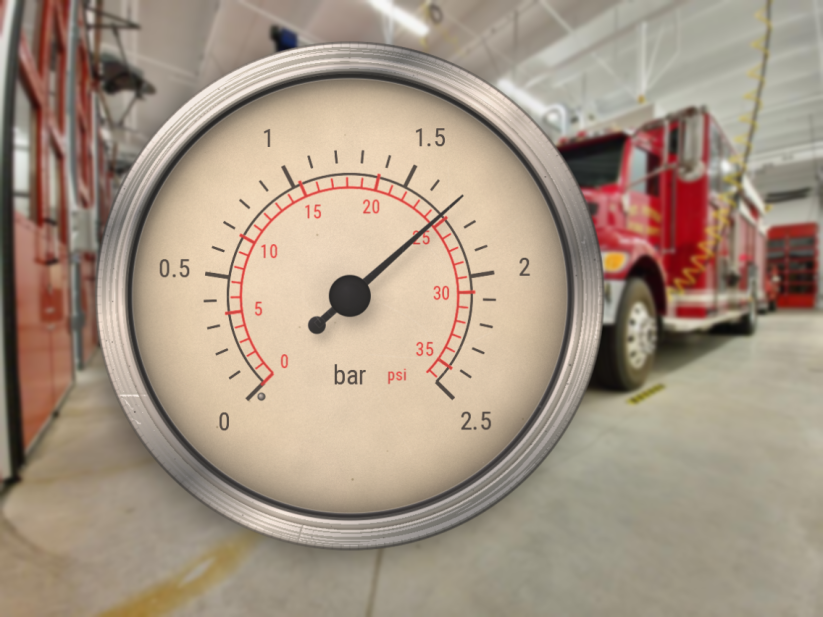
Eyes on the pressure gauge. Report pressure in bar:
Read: 1.7 bar
